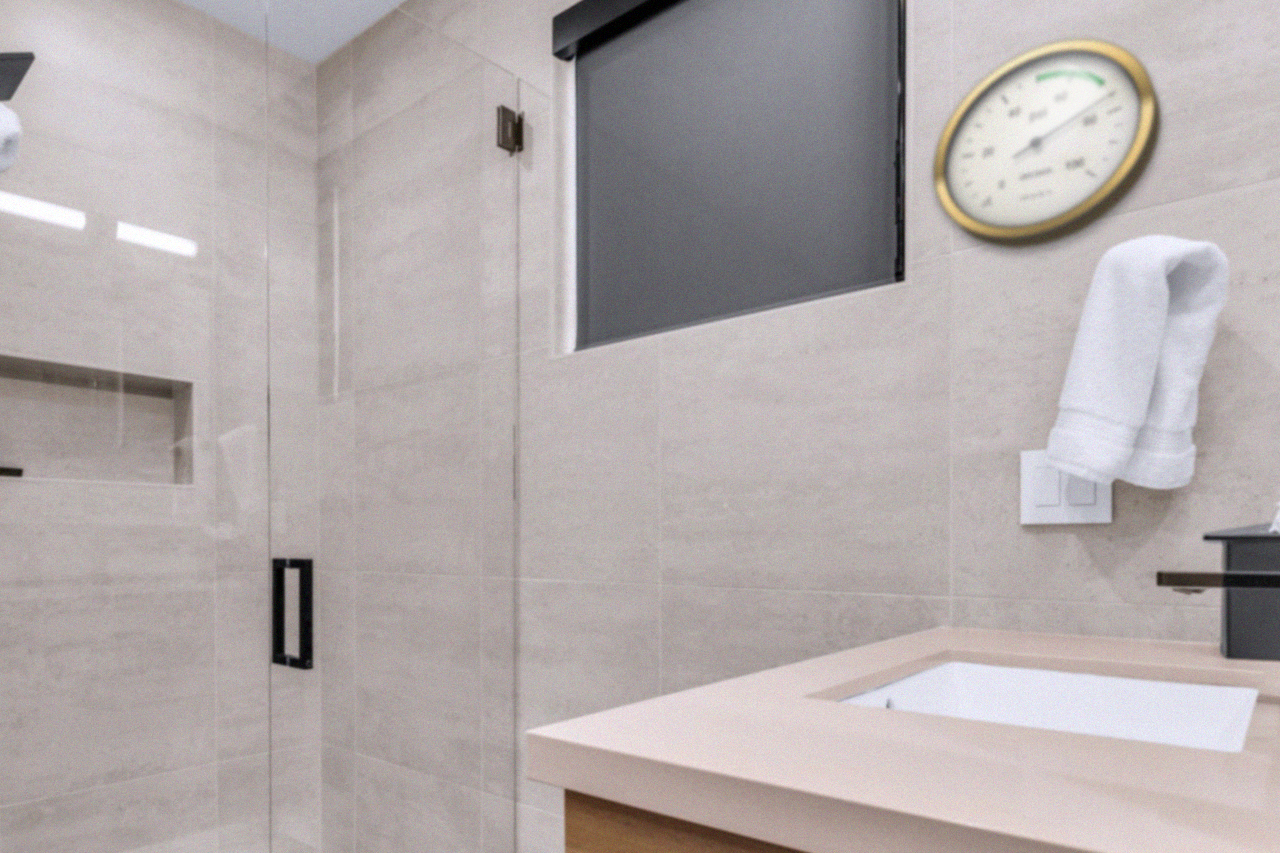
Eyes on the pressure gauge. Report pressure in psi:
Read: 75 psi
